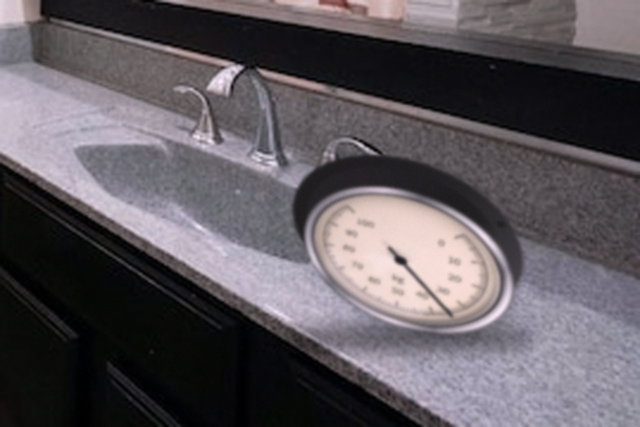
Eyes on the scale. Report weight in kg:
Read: 35 kg
